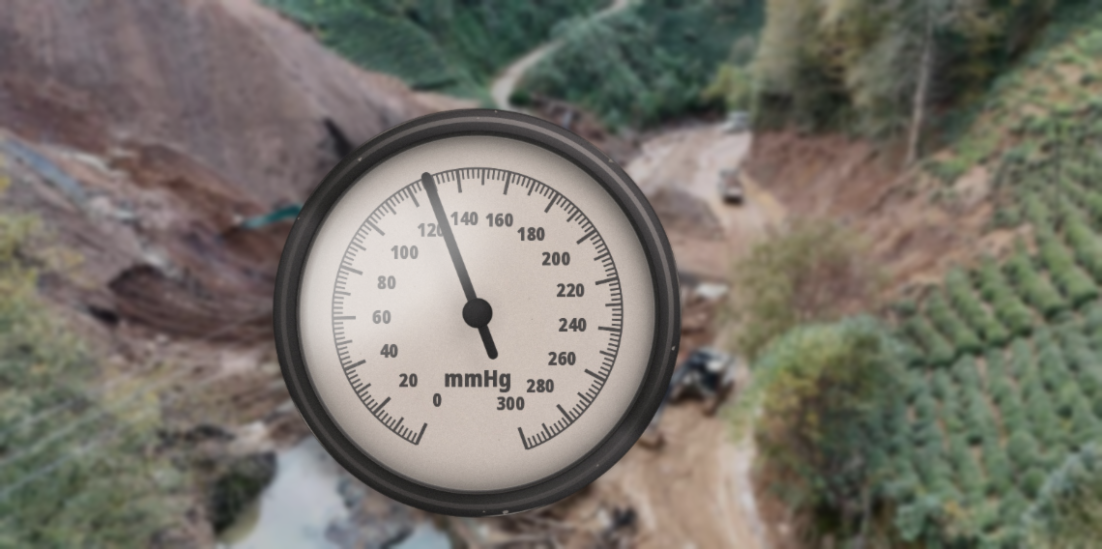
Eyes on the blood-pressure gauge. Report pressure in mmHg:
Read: 128 mmHg
